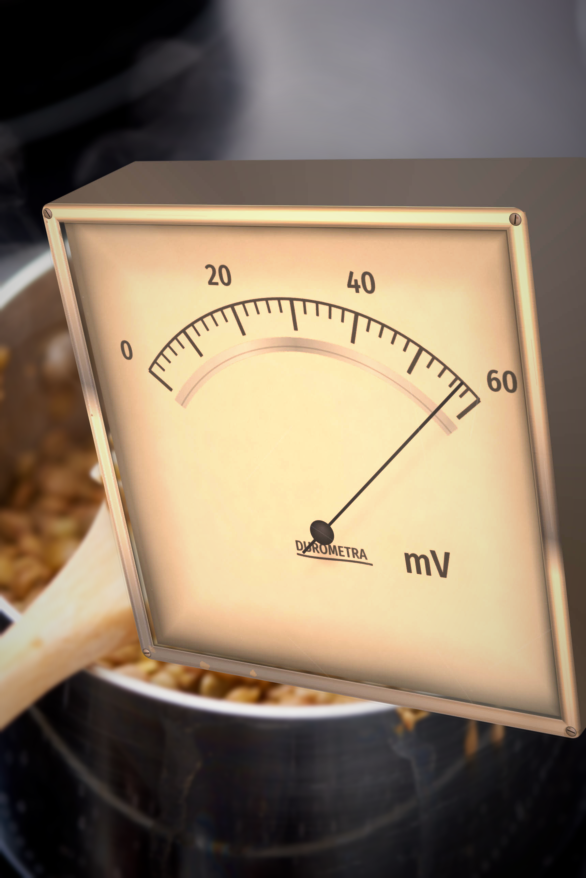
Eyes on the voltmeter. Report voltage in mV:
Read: 57 mV
